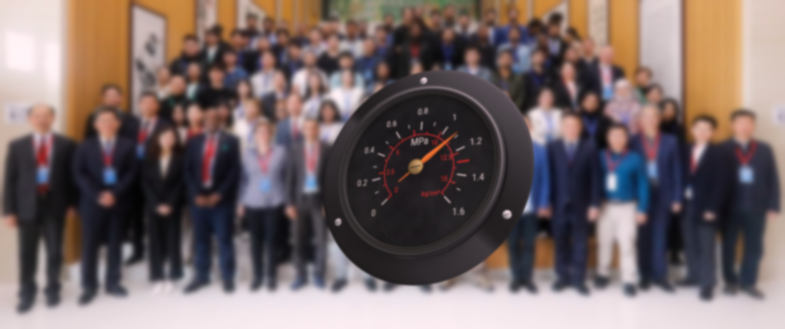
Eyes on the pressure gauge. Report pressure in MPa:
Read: 1.1 MPa
